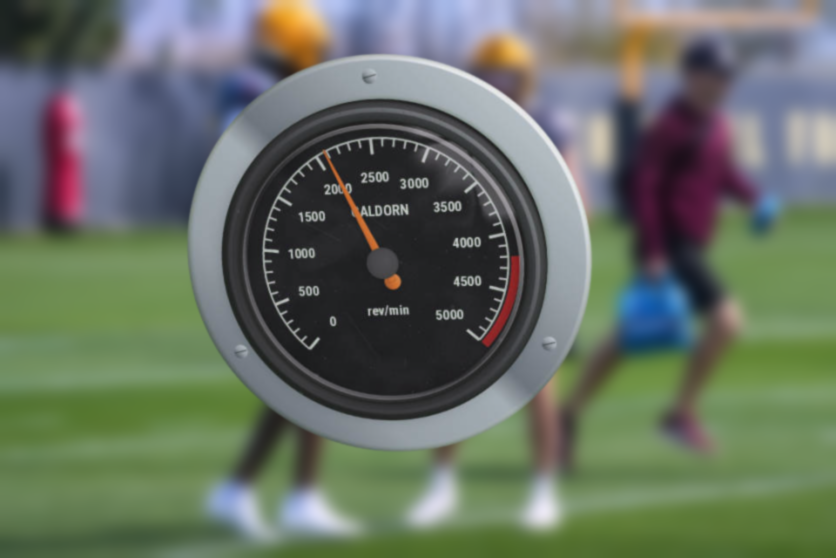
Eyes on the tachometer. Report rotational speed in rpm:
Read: 2100 rpm
